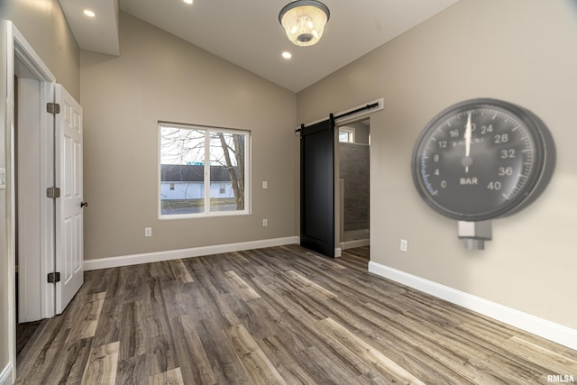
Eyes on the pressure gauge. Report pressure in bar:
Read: 20 bar
